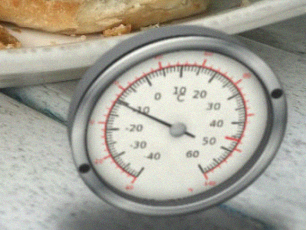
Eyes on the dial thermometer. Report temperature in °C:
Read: -10 °C
